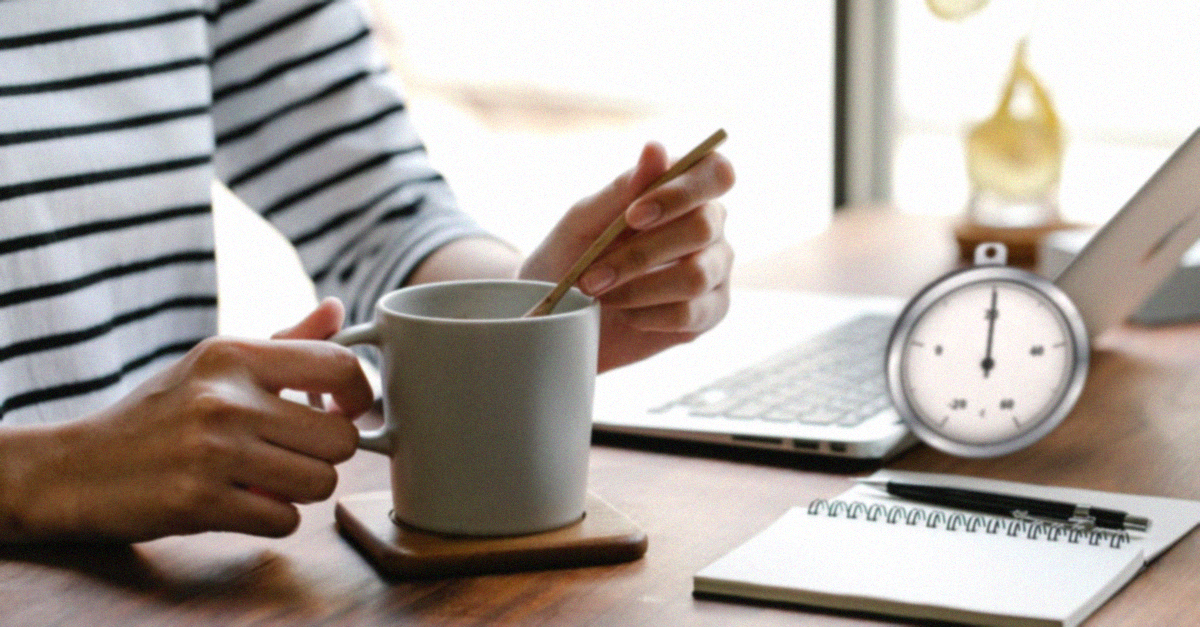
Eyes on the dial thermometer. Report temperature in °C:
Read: 20 °C
